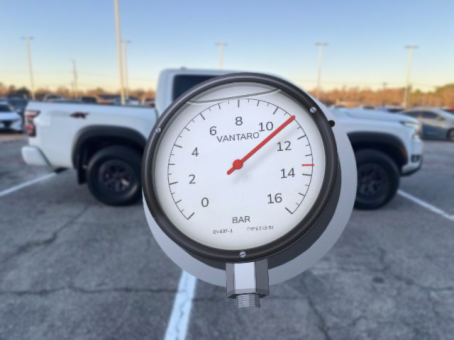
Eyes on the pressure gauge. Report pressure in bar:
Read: 11 bar
